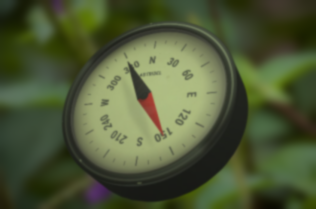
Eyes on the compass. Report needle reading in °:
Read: 150 °
